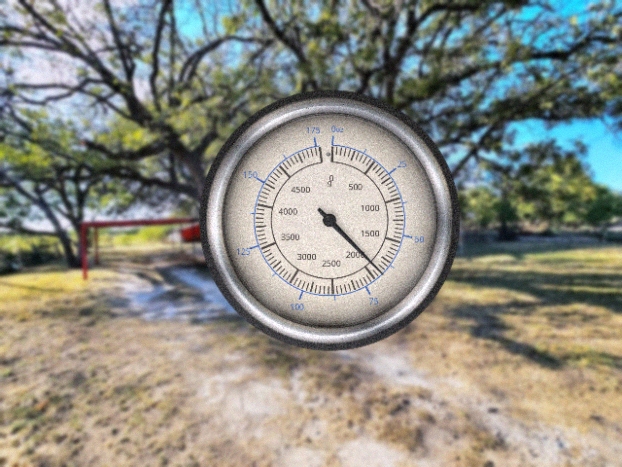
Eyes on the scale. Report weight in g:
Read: 1900 g
